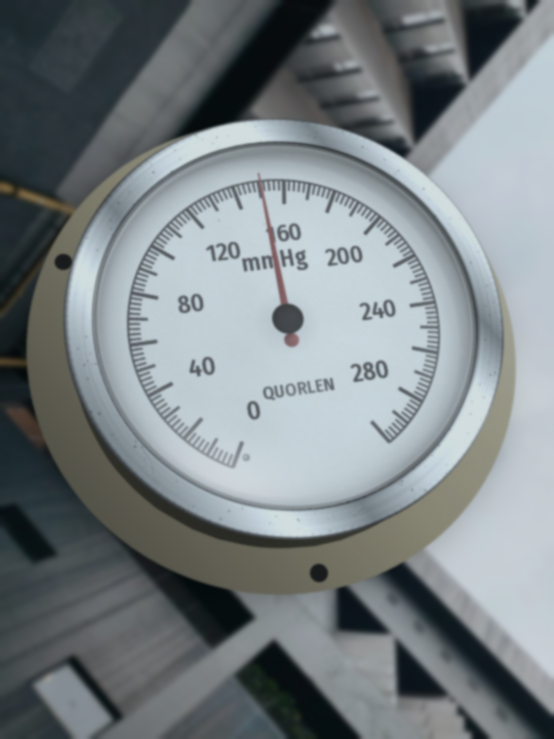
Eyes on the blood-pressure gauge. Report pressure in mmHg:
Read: 150 mmHg
